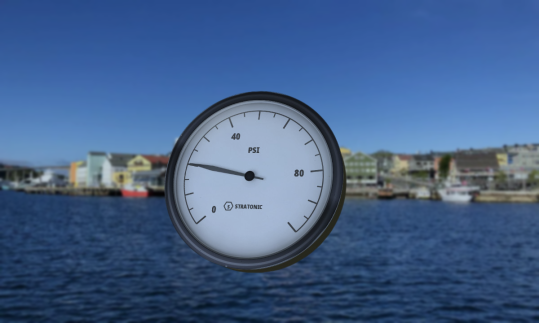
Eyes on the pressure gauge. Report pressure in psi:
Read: 20 psi
